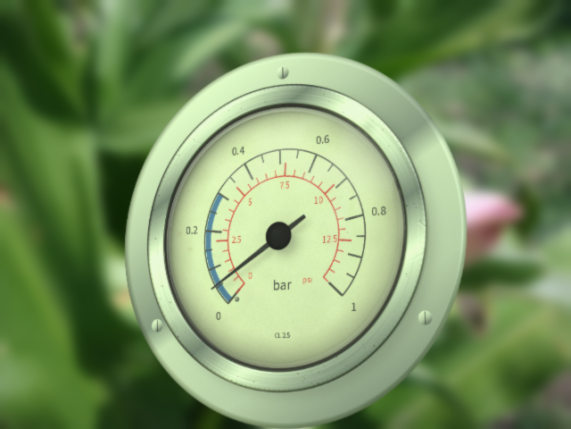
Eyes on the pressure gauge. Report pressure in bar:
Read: 0.05 bar
